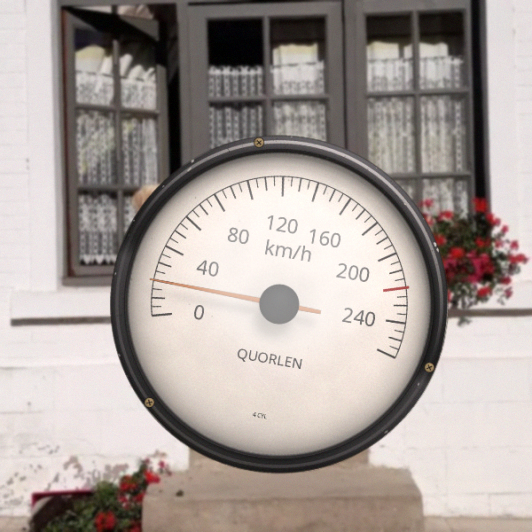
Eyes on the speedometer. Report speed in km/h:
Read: 20 km/h
